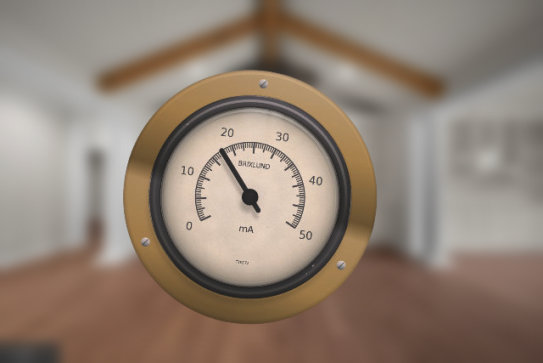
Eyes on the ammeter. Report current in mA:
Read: 17.5 mA
